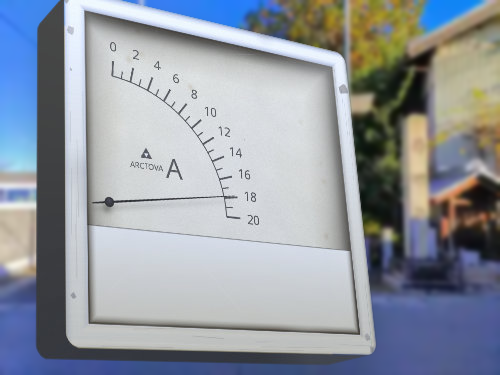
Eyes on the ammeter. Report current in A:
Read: 18 A
